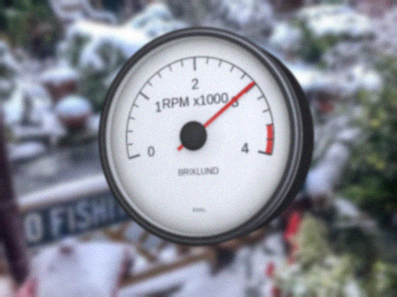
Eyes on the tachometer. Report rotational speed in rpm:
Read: 3000 rpm
